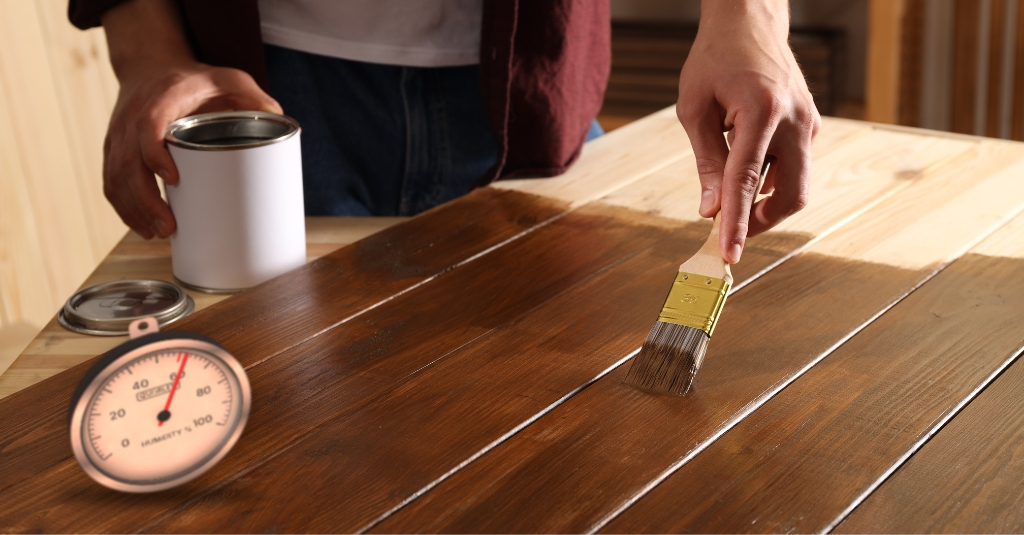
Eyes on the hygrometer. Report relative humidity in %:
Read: 60 %
